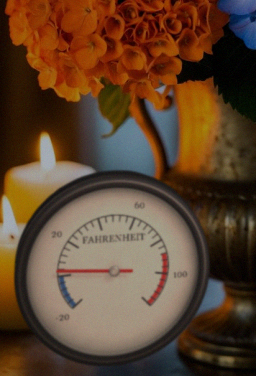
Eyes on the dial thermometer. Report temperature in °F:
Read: 4 °F
